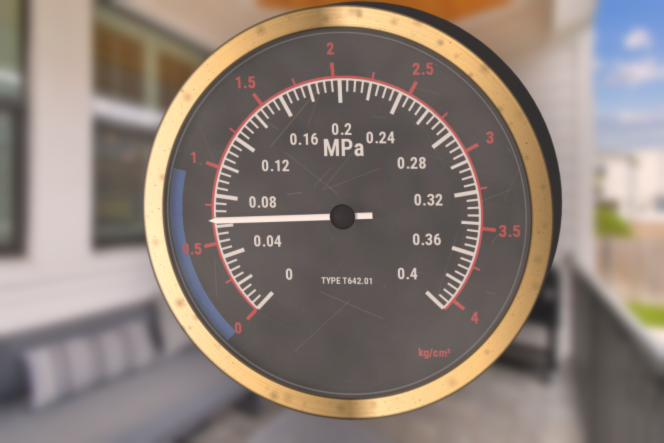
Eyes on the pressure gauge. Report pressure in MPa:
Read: 0.065 MPa
